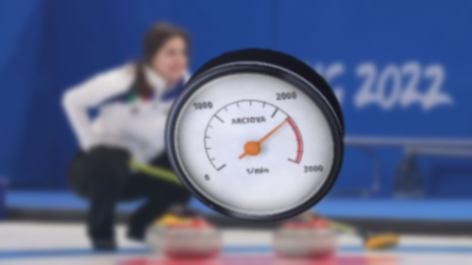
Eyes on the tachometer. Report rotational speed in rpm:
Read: 2200 rpm
